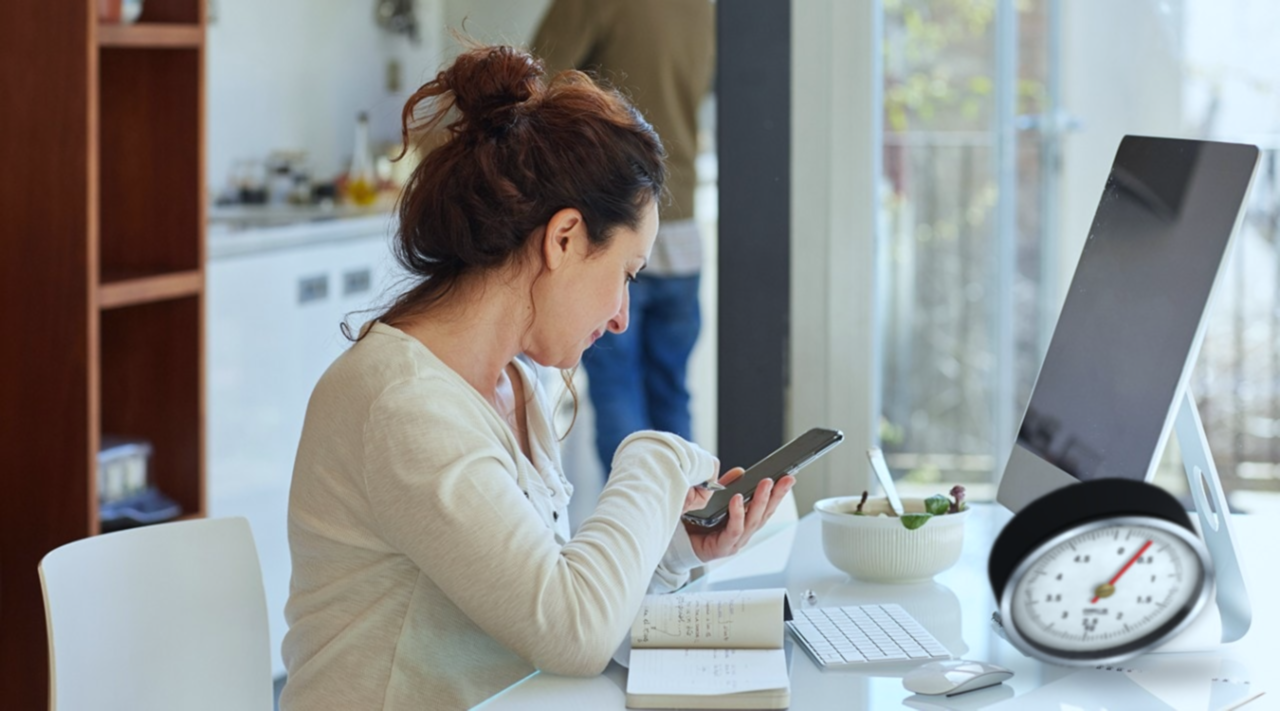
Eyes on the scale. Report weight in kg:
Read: 0.25 kg
